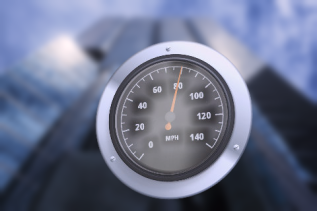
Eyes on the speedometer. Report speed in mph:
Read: 80 mph
